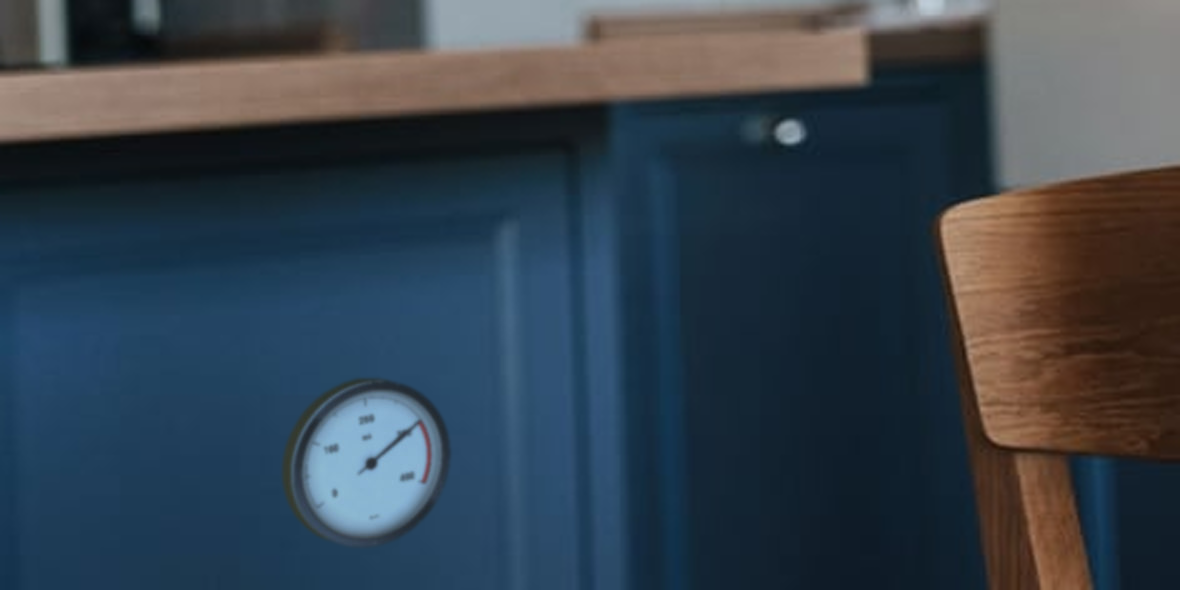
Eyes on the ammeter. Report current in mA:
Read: 300 mA
